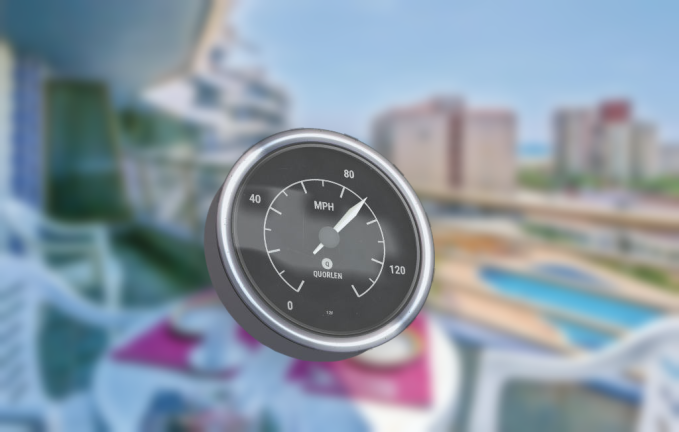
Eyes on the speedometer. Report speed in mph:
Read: 90 mph
